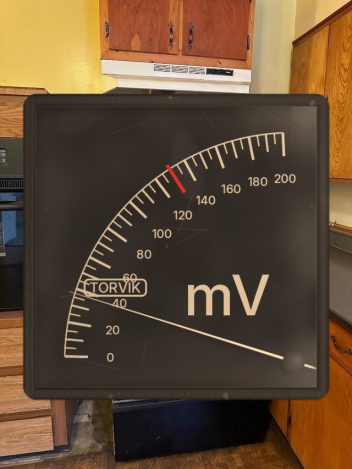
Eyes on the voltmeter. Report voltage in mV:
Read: 37.5 mV
